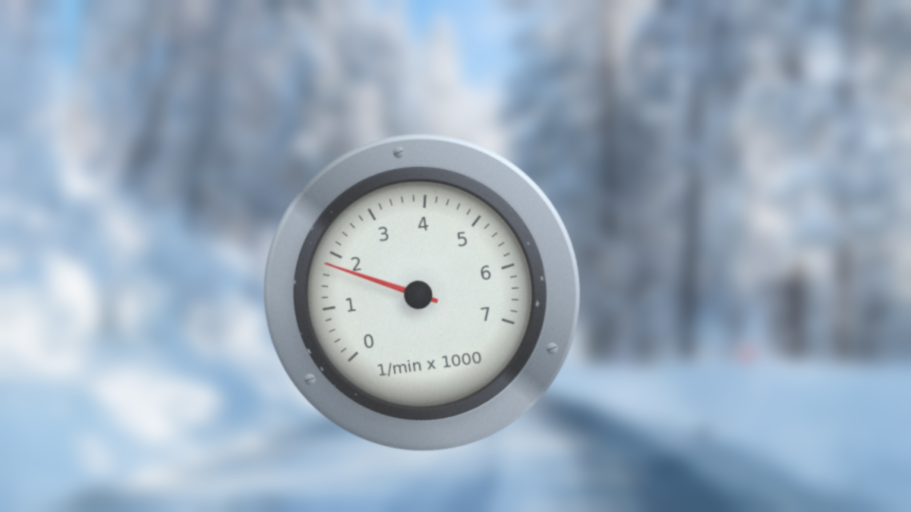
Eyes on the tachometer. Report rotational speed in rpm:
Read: 1800 rpm
